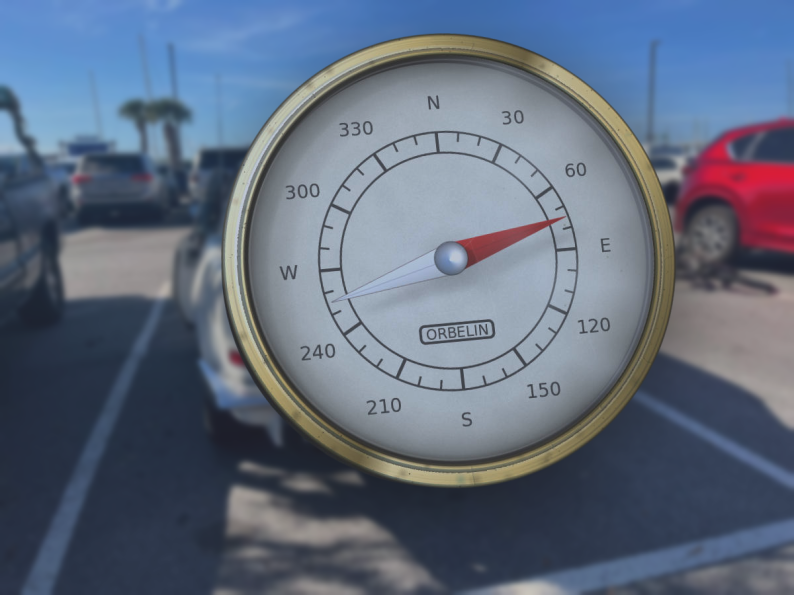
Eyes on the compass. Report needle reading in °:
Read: 75 °
